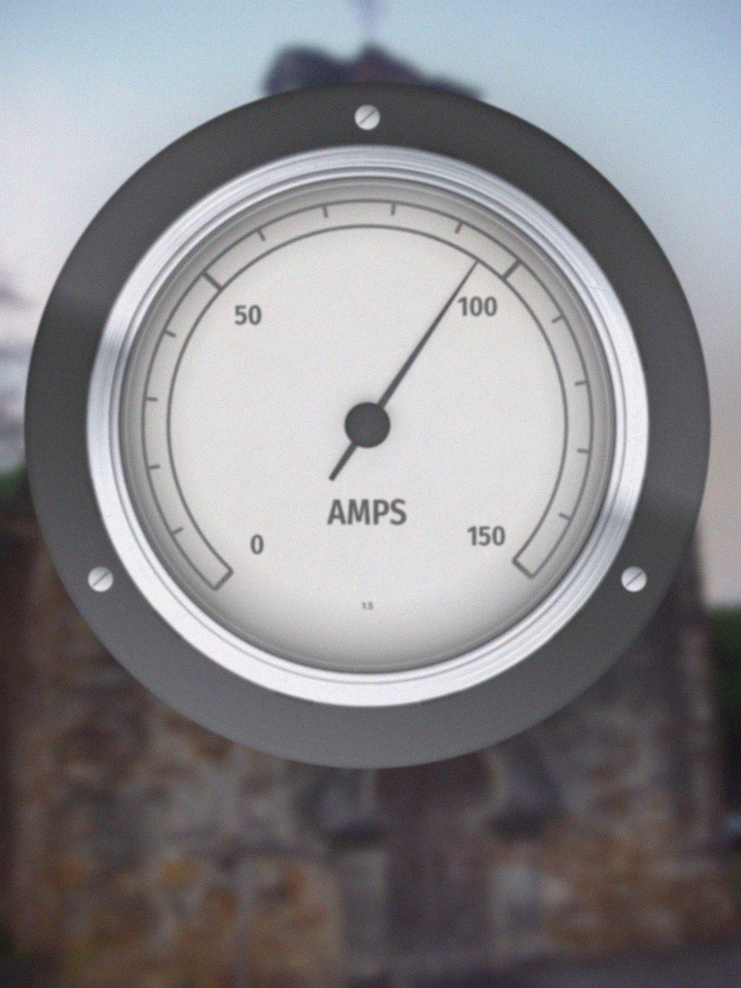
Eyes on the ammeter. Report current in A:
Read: 95 A
